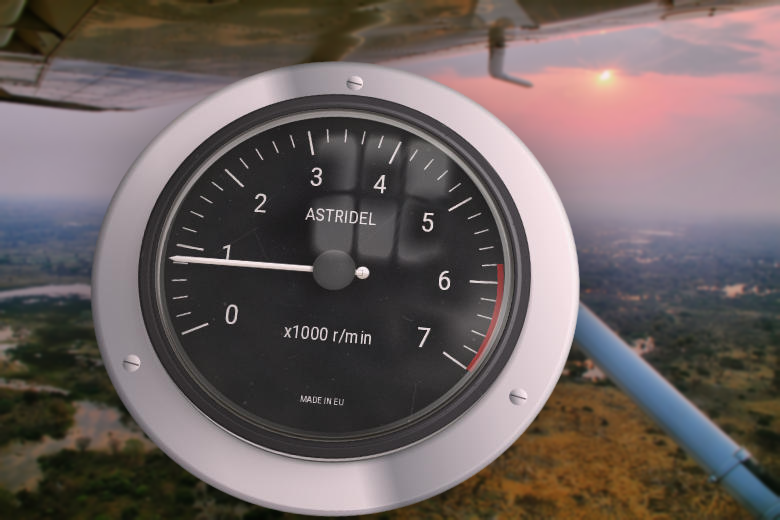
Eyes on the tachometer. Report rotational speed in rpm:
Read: 800 rpm
